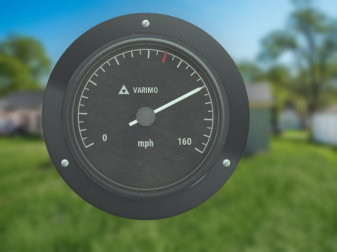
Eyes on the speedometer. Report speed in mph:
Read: 120 mph
